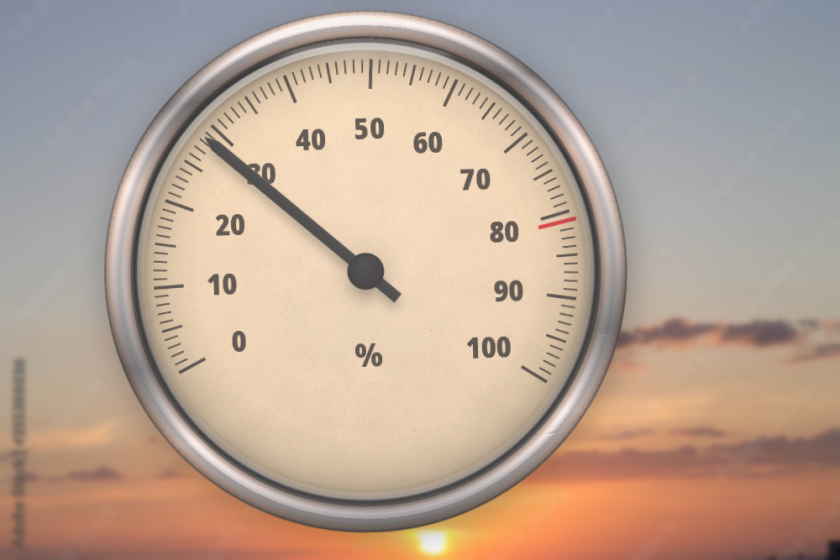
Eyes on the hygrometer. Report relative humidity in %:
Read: 28.5 %
